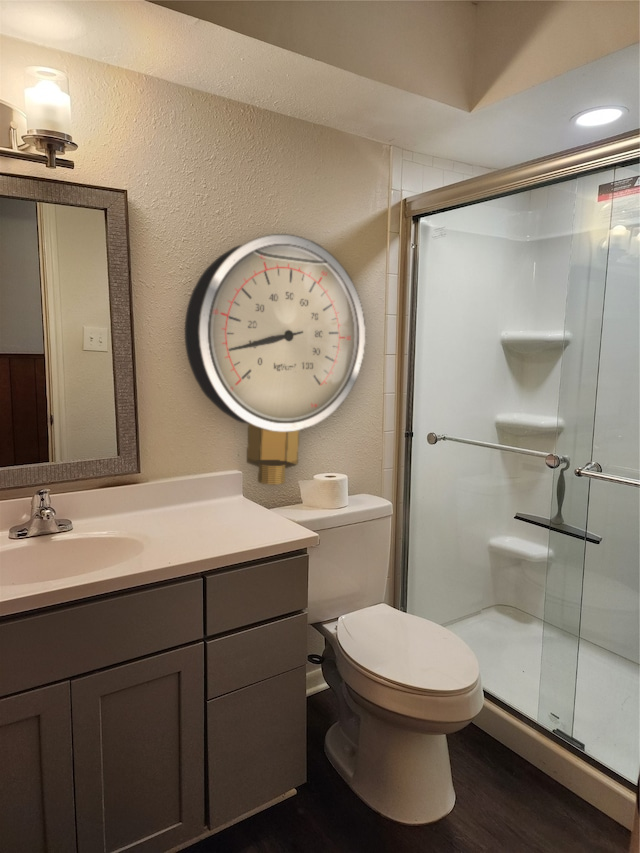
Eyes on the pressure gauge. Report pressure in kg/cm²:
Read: 10 kg/cm²
